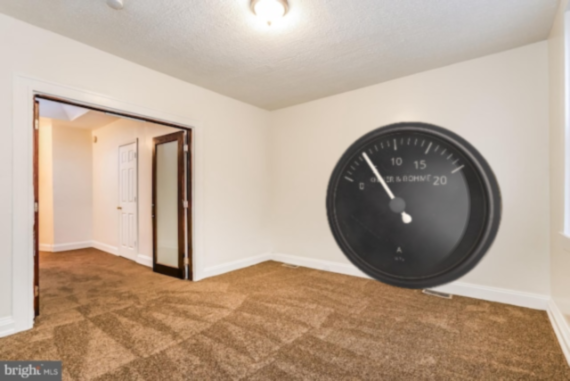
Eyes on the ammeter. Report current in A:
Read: 5 A
